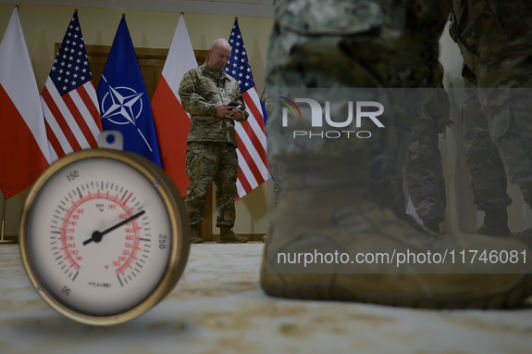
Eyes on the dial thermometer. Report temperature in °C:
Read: 225 °C
